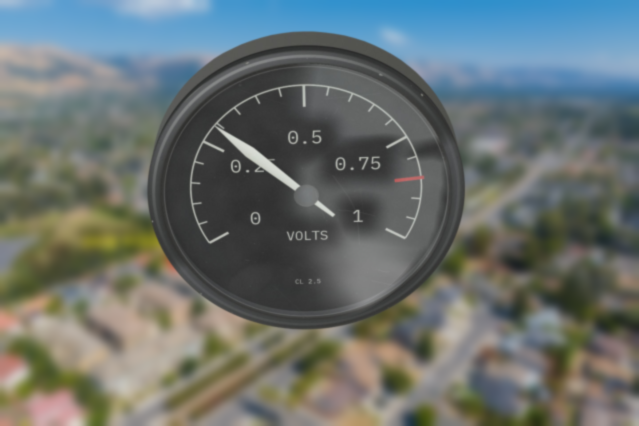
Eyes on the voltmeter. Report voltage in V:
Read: 0.3 V
